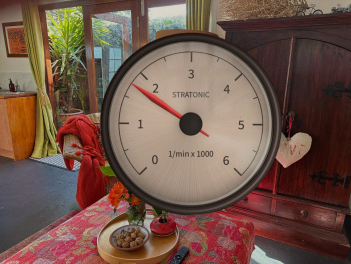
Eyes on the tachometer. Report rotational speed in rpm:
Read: 1750 rpm
